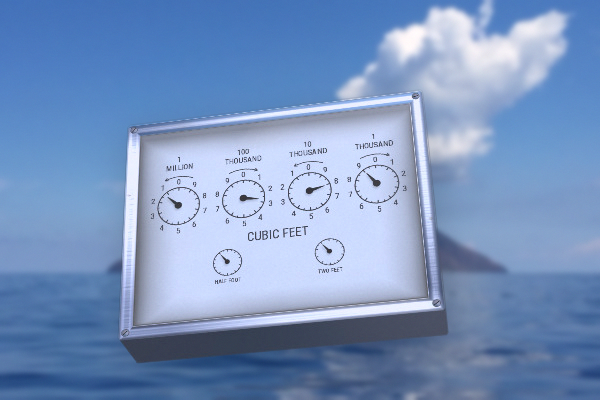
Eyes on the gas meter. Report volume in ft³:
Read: 127900 ft³
